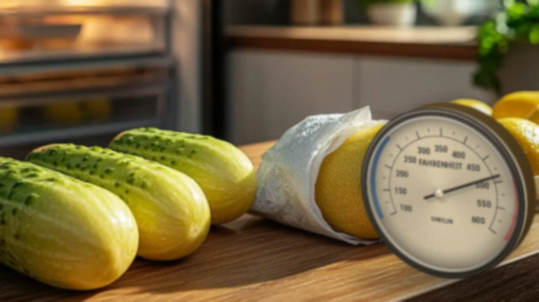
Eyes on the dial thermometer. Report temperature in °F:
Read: 487.5 °F
